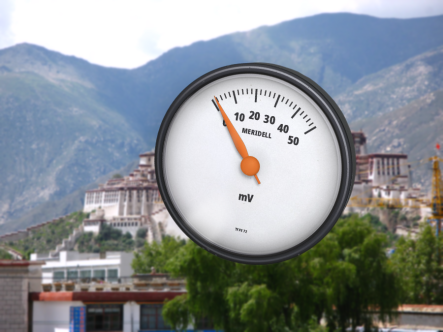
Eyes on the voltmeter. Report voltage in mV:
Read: 2 mV
